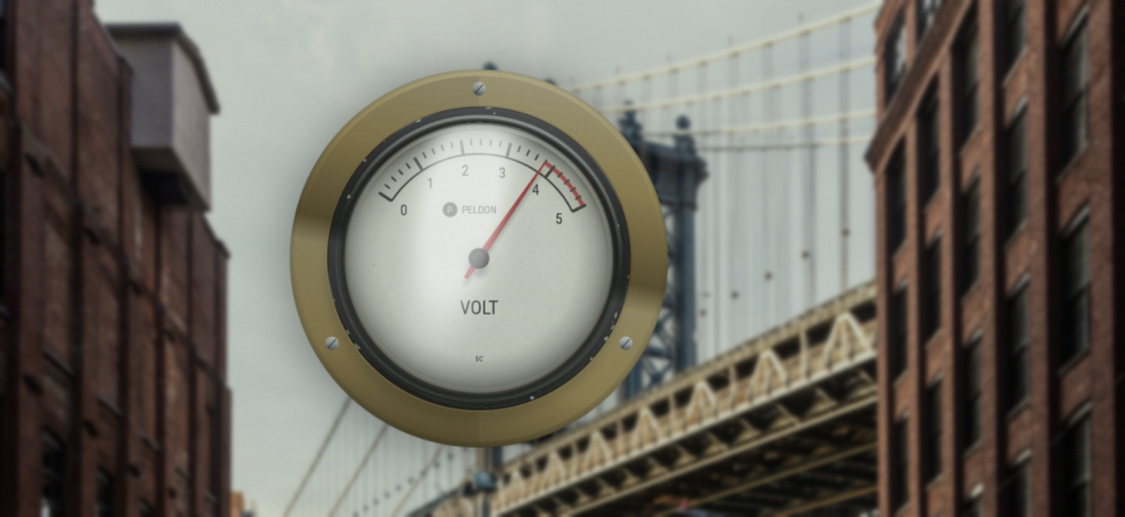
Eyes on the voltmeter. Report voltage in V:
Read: 3.8 V
